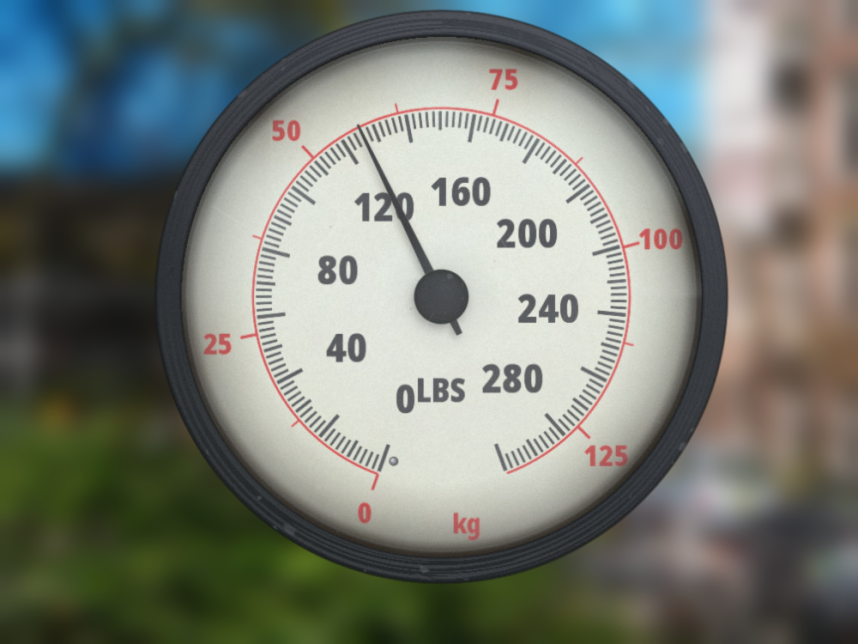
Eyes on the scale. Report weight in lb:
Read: 126 lb
